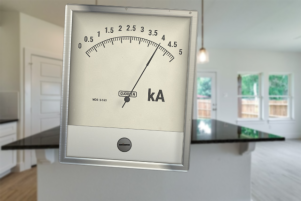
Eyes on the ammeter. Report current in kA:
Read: 4 kA
